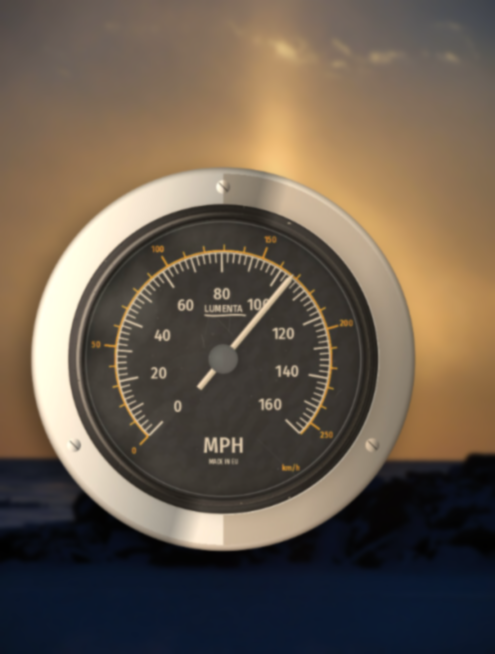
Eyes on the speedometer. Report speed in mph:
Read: 104 mph
